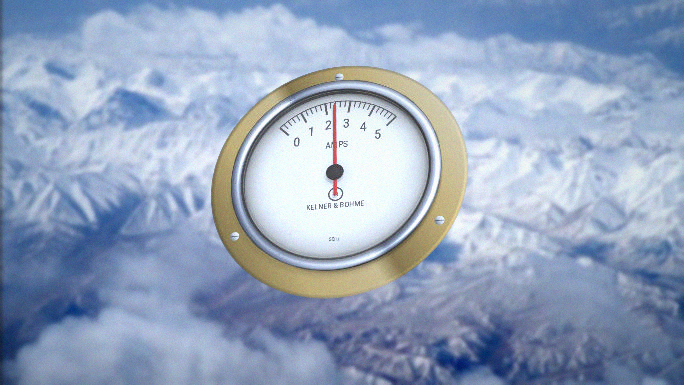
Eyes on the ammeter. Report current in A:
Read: 2.4 A
